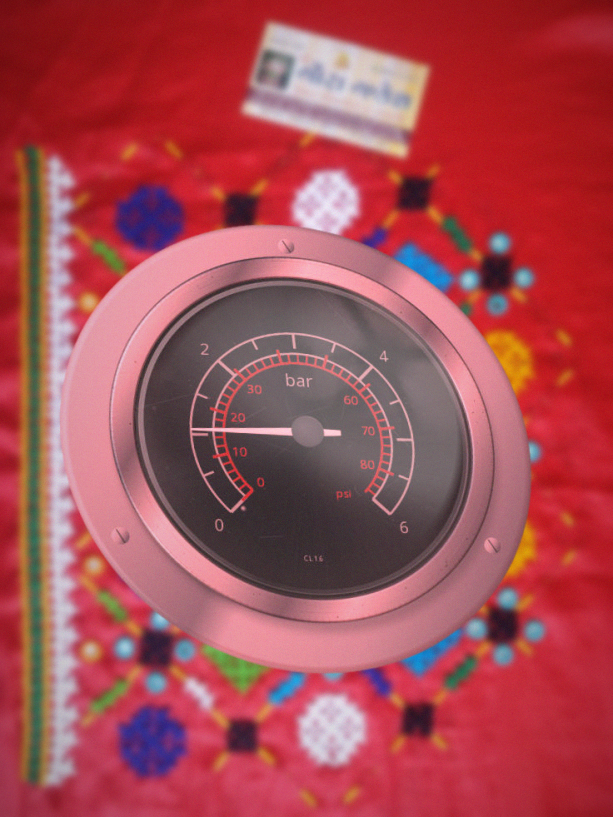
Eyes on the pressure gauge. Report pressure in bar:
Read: 1 bar
